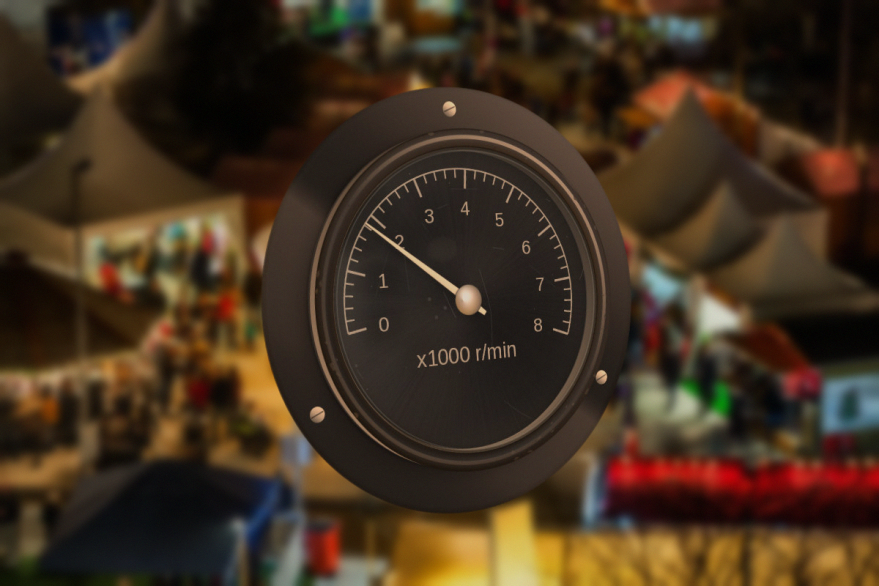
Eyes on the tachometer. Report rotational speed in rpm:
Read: 1800 rpm
